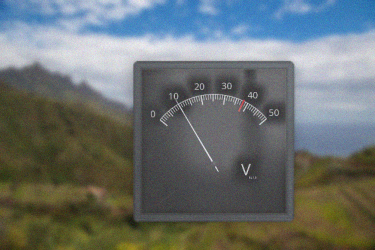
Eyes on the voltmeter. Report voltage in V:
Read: 10 V
